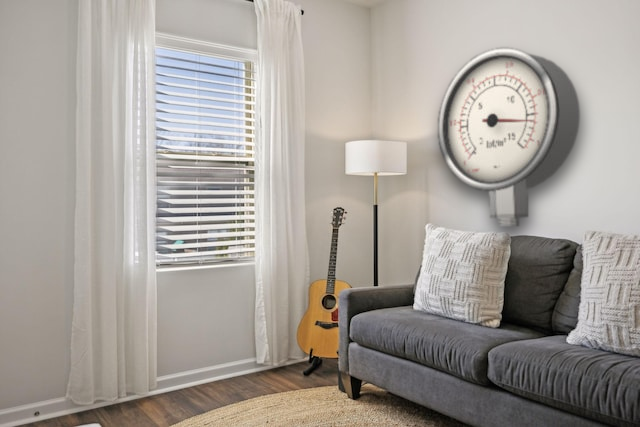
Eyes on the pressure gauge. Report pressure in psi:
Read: 13 psi
